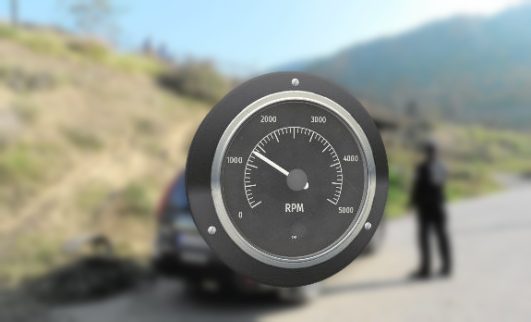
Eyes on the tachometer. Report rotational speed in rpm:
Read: 1300 rpm
